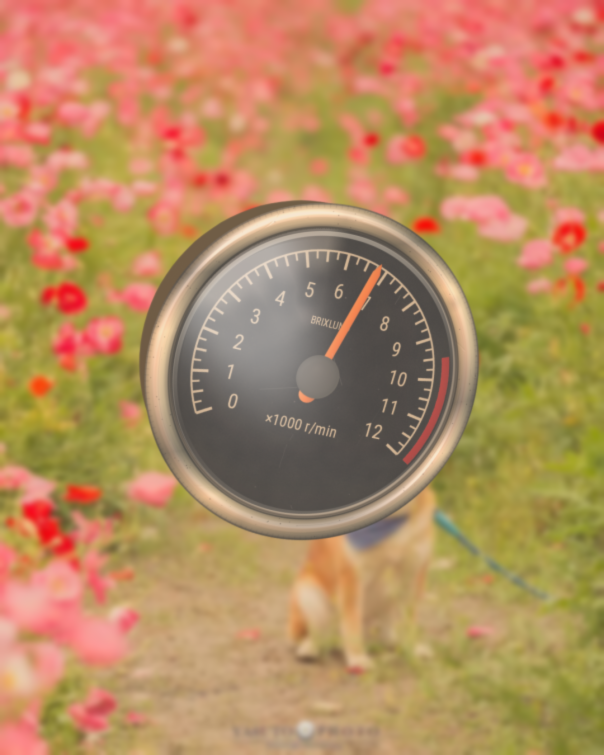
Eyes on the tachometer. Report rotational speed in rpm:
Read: 6750 rpm
